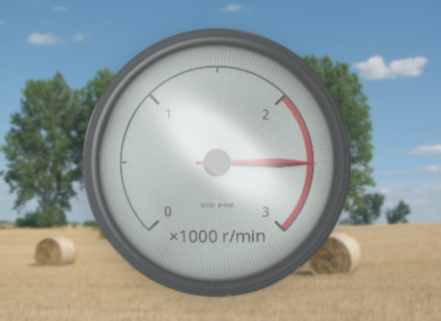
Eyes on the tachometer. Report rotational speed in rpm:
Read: 2500 rpm
